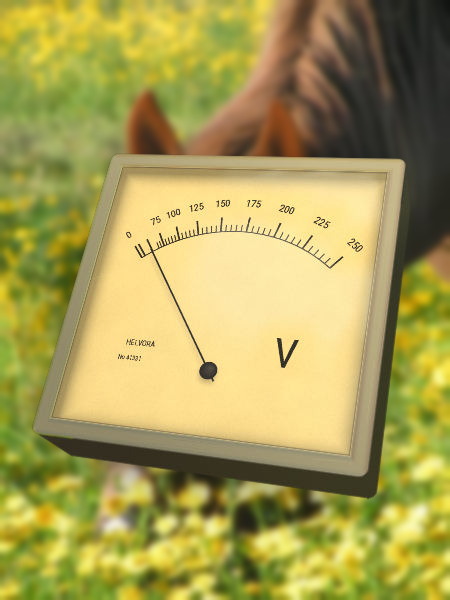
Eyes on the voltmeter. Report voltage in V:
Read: 50 V
